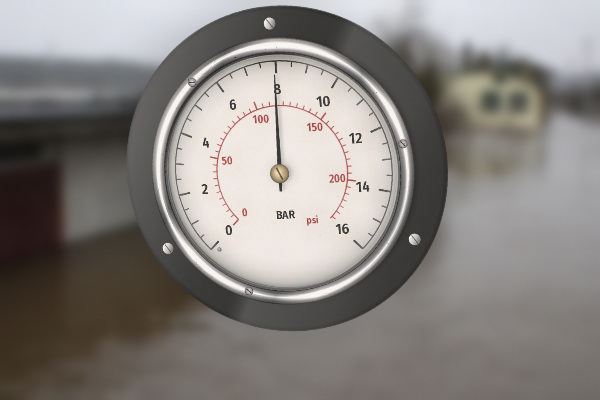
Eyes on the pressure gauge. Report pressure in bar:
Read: 8 bar
